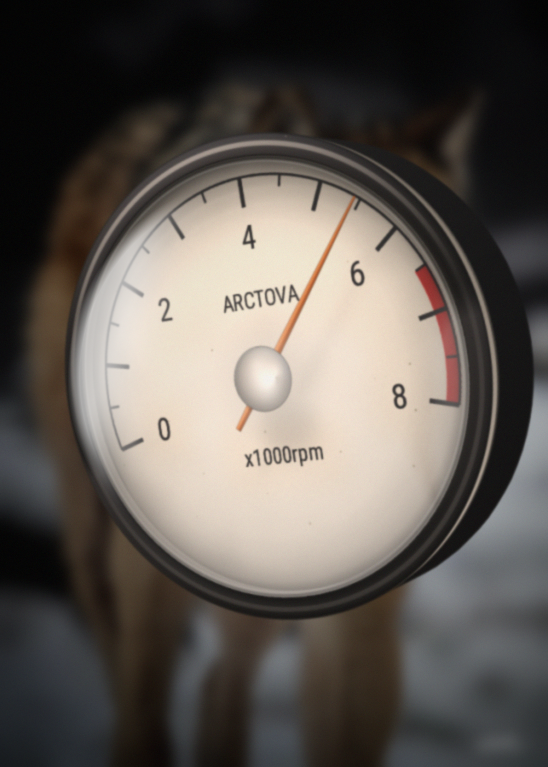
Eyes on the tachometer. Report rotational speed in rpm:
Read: 5500 rpm
